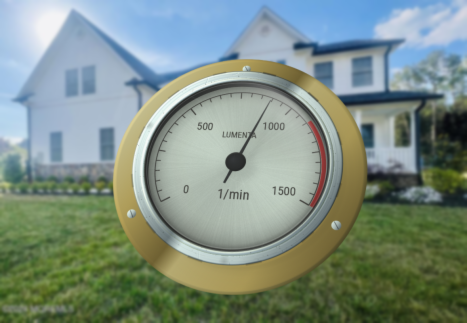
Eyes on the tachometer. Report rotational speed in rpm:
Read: 900 rpm
